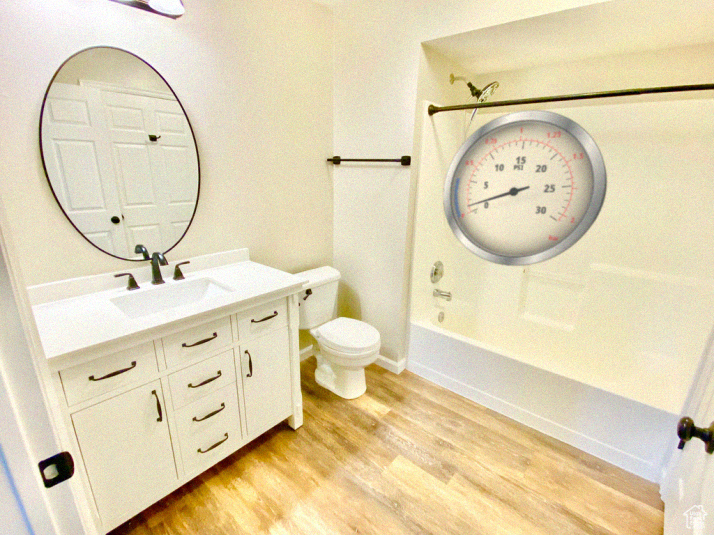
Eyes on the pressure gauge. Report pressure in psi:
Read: 1 psi
